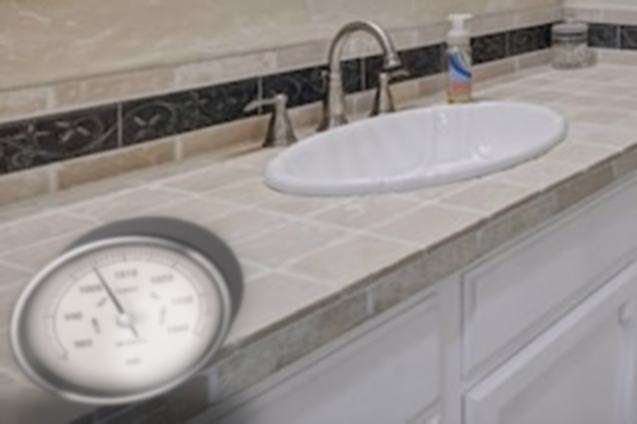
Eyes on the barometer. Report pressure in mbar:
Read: 1005 mbar
